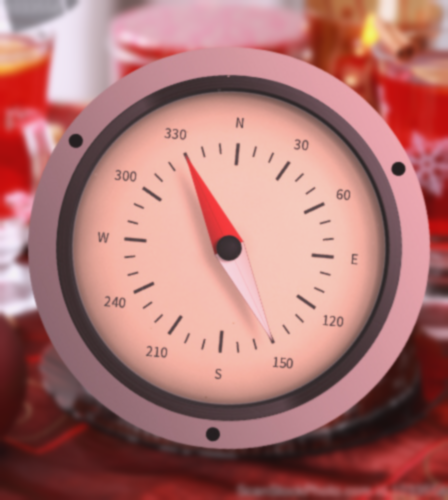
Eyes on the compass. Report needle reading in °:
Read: 330 °
